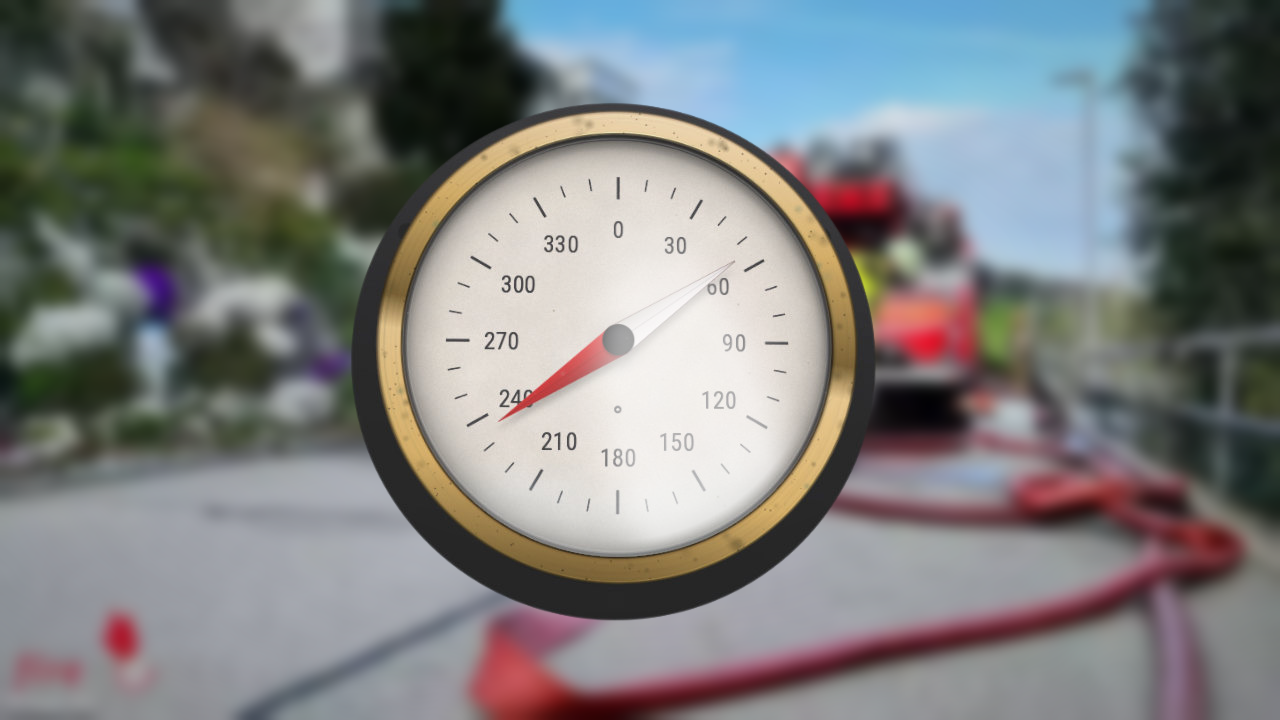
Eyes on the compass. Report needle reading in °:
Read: 235 °
